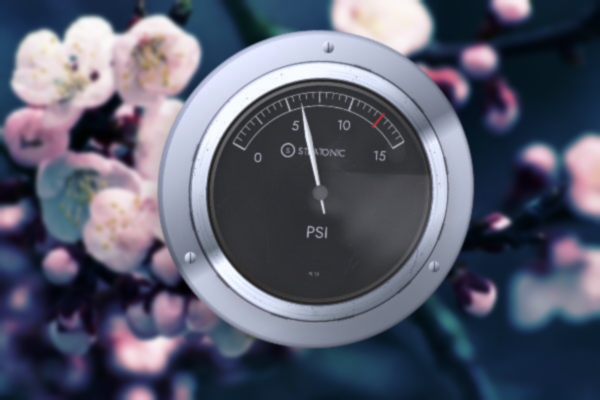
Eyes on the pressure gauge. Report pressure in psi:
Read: 6 psi
